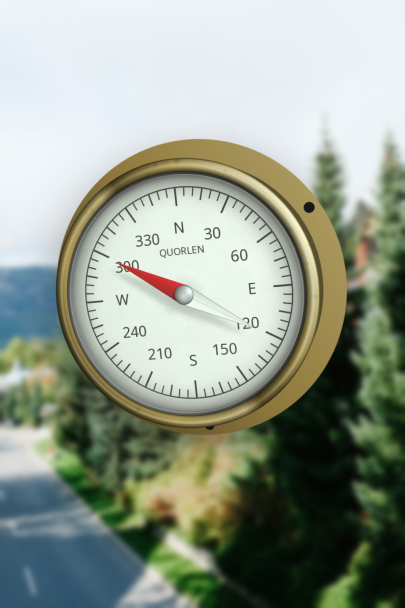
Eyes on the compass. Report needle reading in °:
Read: 300 °
